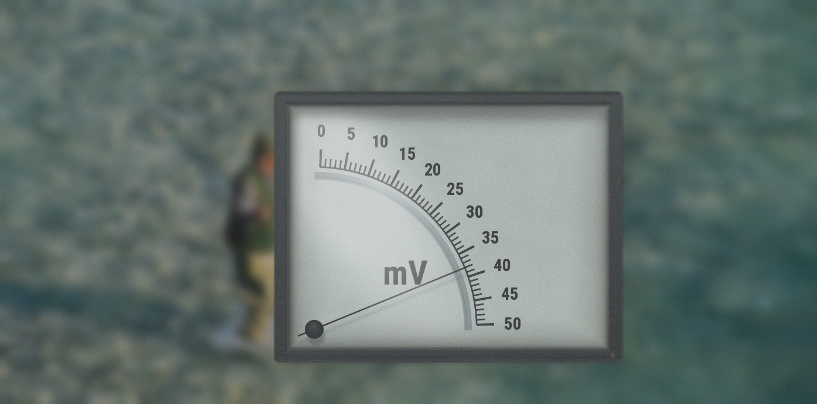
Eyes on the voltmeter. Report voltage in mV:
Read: 38 mV
